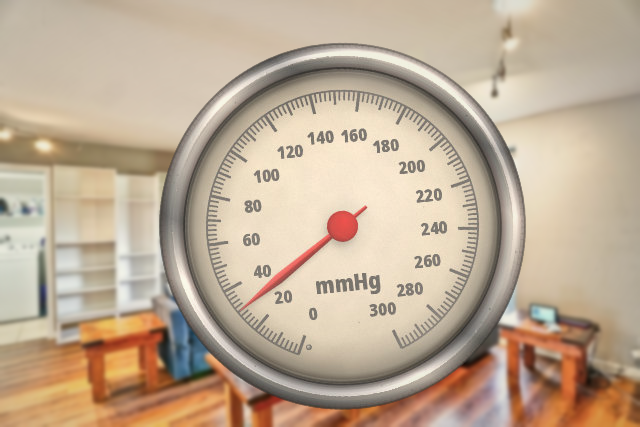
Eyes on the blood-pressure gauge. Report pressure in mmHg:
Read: 30 mmHg
